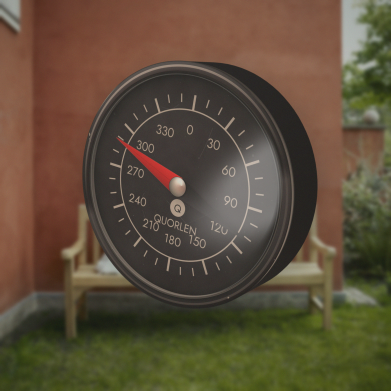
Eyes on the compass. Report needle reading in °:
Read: 290 °
